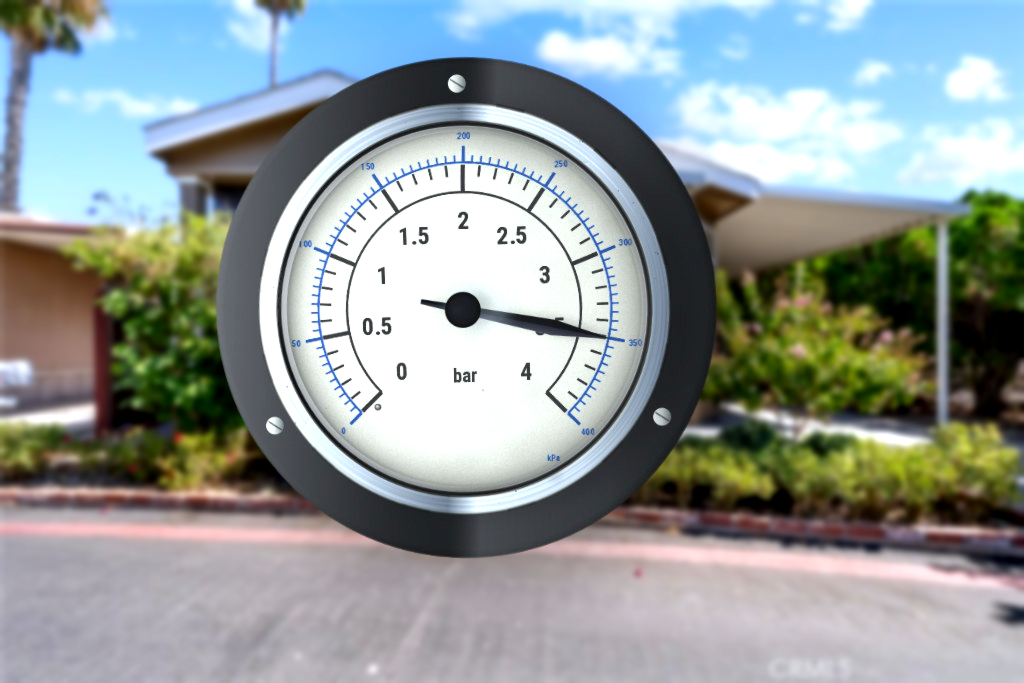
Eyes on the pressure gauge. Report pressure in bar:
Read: 3.5 bar
